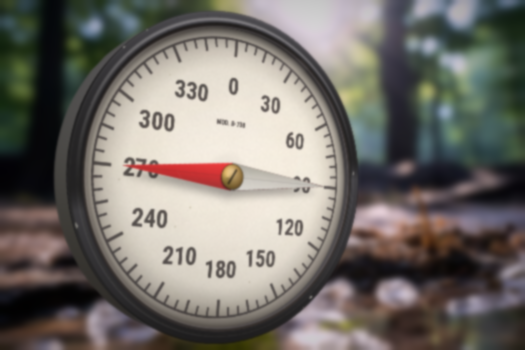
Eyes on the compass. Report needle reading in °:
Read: 270 °
